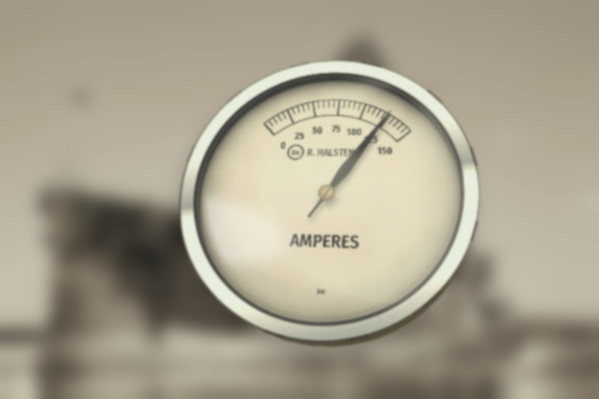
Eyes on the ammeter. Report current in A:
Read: 125 A
